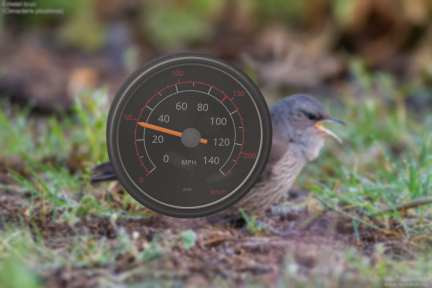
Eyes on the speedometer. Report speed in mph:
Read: 30 mph
